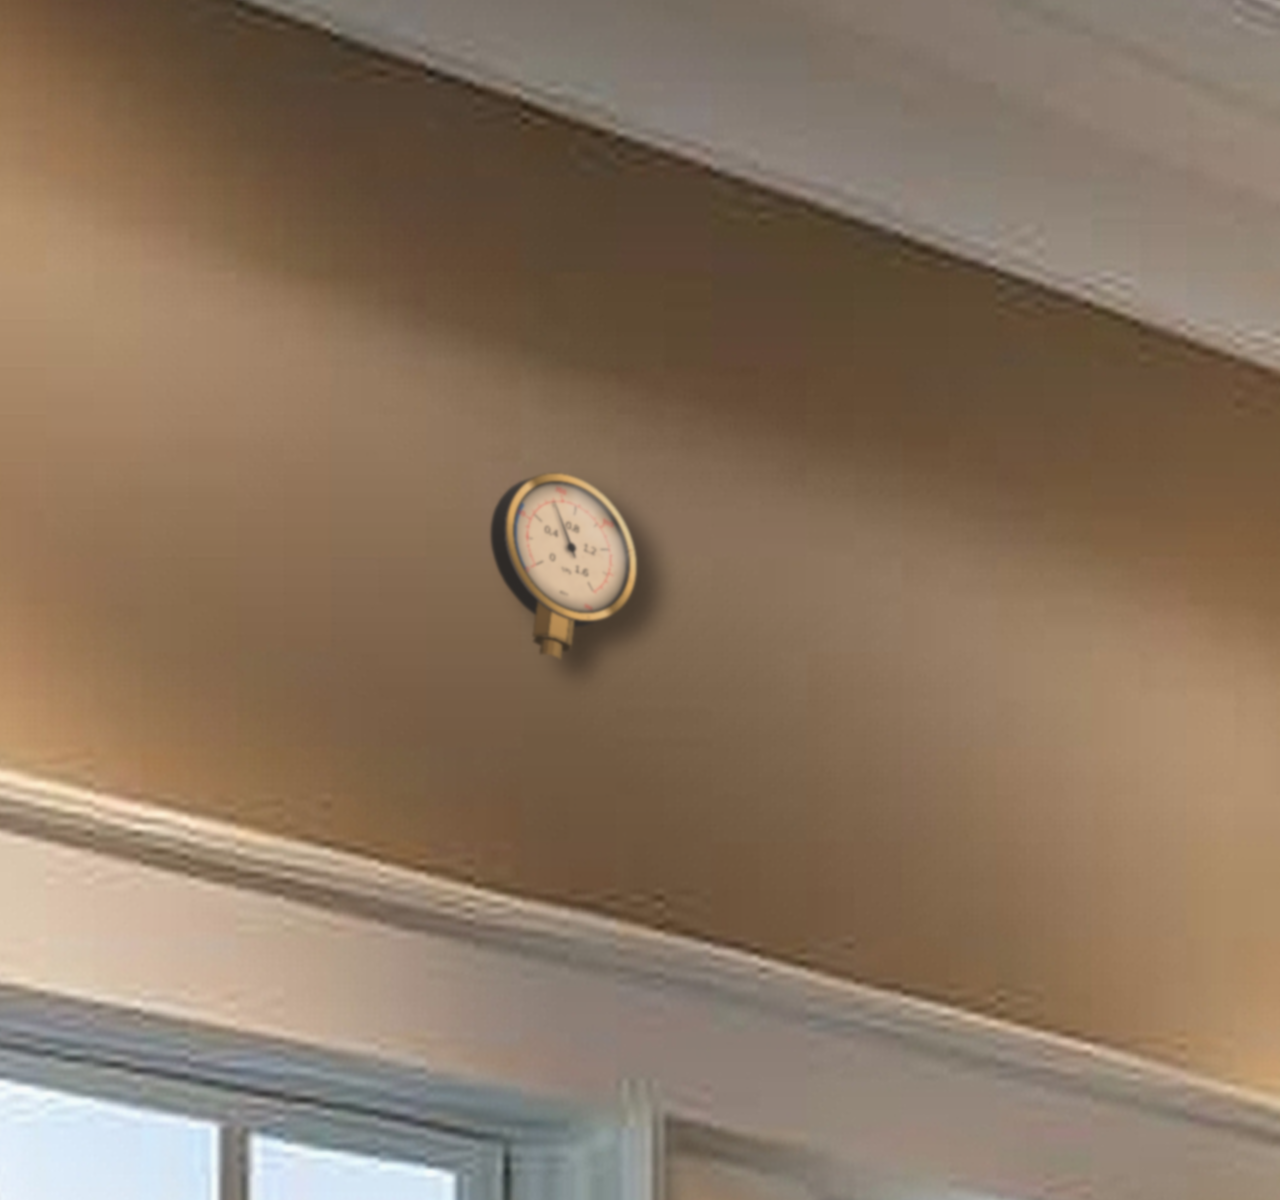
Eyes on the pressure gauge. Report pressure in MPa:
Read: 0.6 MPa
